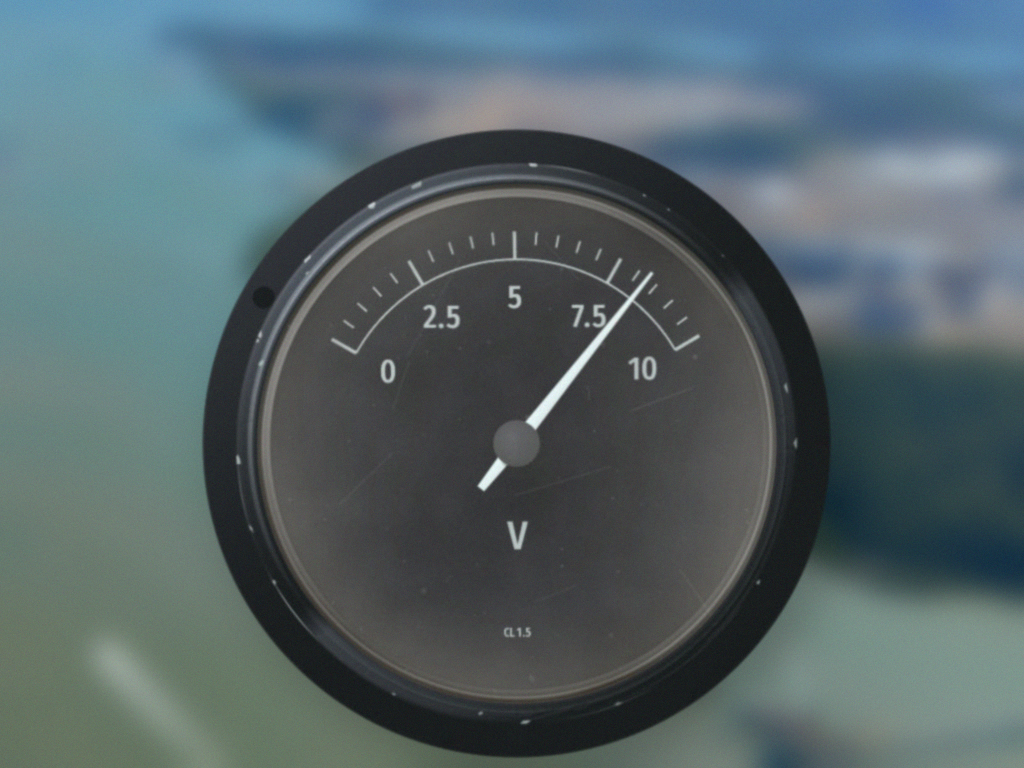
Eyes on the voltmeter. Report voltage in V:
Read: 8.25 V
